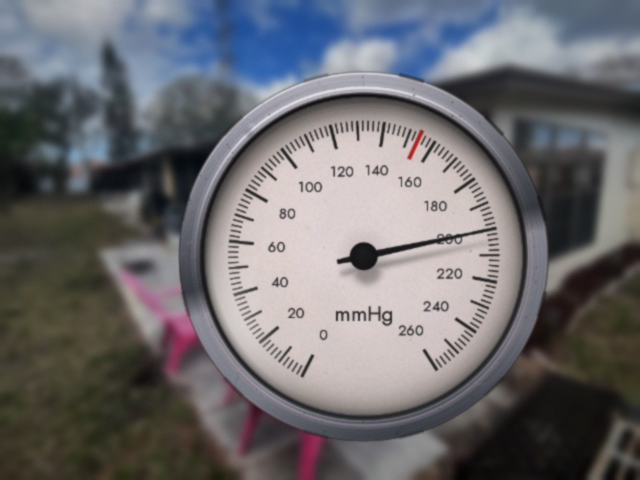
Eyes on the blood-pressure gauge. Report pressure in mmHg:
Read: 200 mmHg
